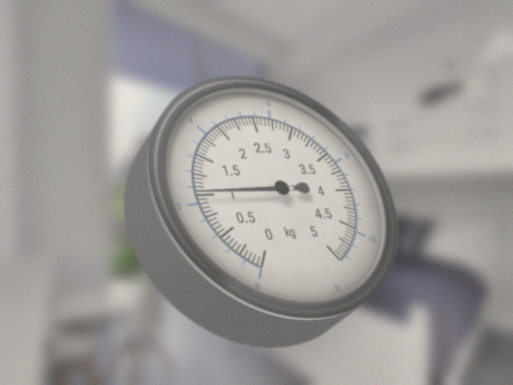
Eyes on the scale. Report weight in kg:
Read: 1 kg
